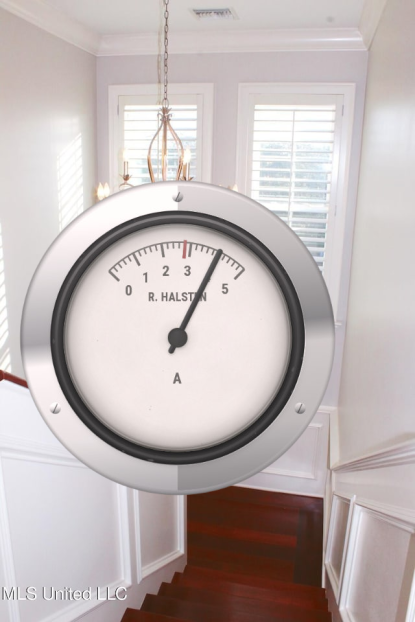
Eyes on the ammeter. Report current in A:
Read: 4 A
